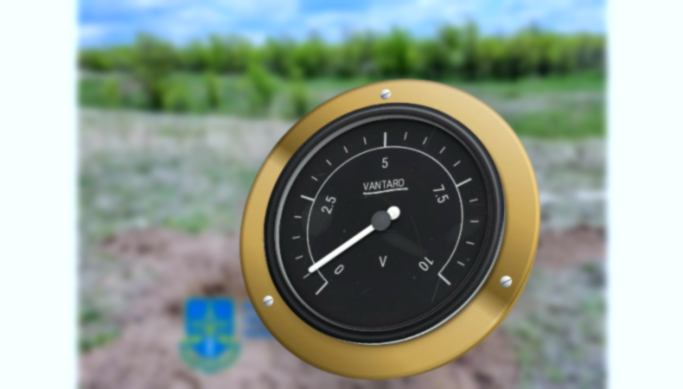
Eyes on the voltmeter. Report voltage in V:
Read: 0.5 V
